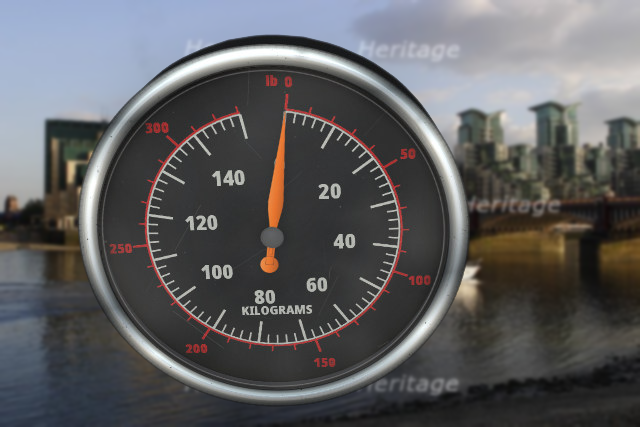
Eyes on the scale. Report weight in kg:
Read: 0 kg
